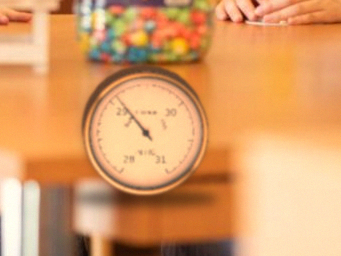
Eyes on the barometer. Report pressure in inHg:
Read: 29.1 inHg
